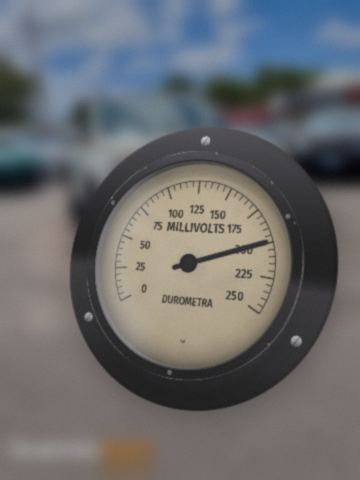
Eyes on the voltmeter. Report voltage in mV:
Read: 200 mV
